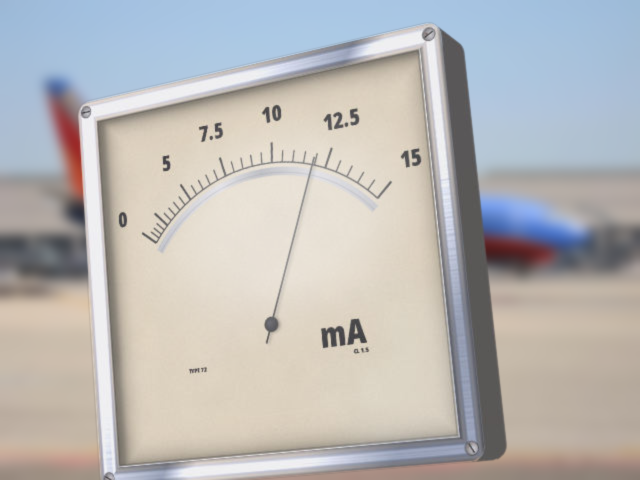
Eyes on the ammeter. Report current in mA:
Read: 12 mA
